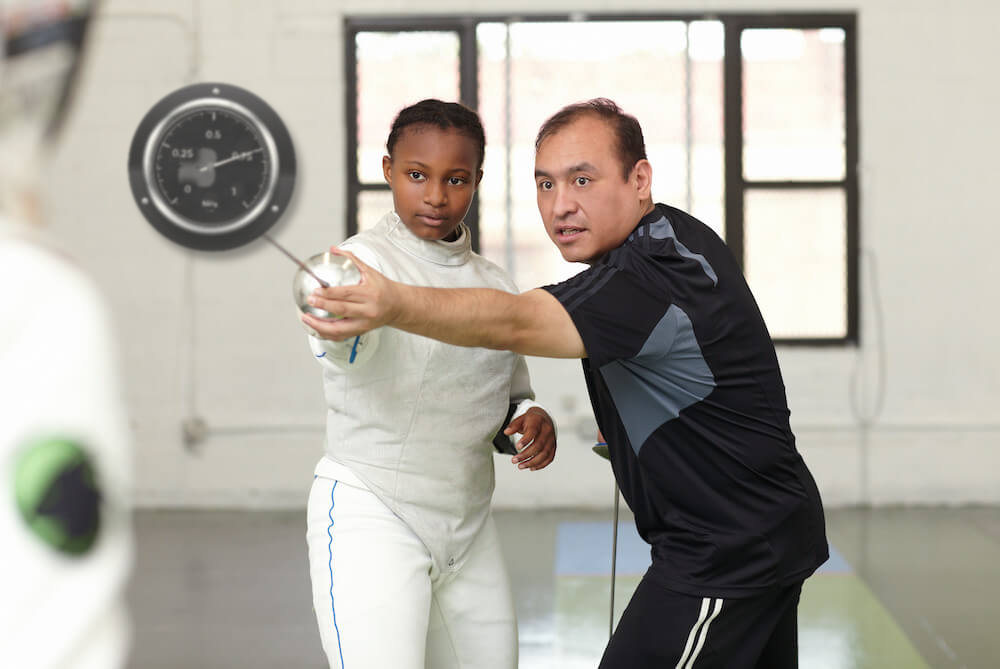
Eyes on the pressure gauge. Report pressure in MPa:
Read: 0.75 MPa
